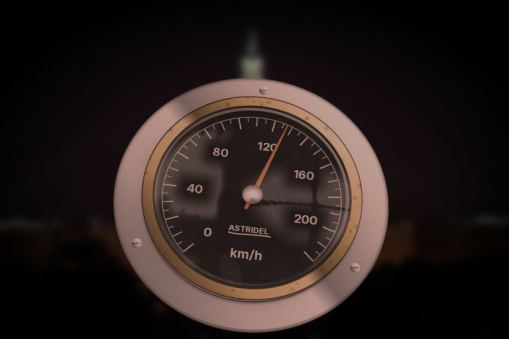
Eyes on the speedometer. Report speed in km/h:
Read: 127.5 km/h
